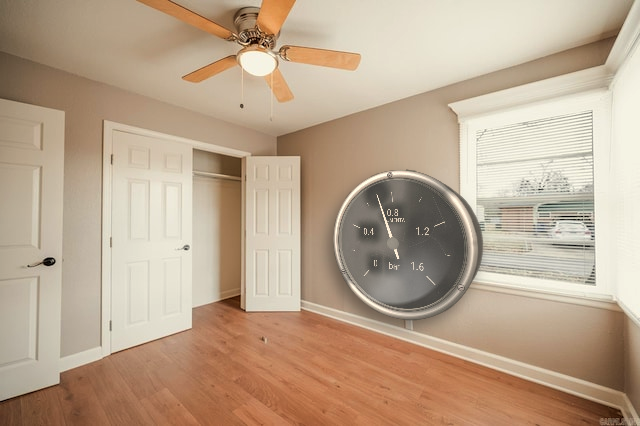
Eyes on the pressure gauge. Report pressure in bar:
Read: 0.7 bar
